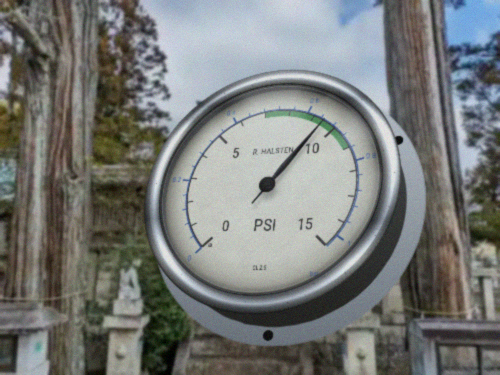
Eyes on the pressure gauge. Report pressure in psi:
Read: 9.5 psi
